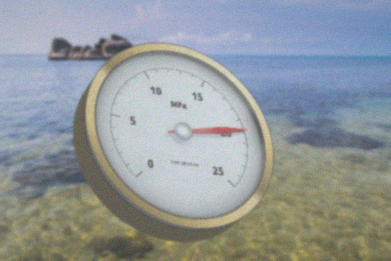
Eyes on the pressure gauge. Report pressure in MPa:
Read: 20 MPa
